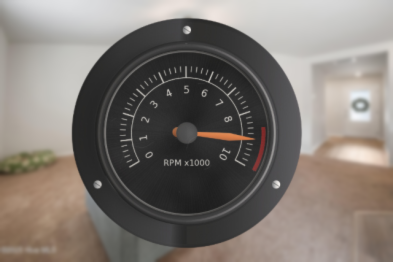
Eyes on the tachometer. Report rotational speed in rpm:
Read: 9000 rpm
